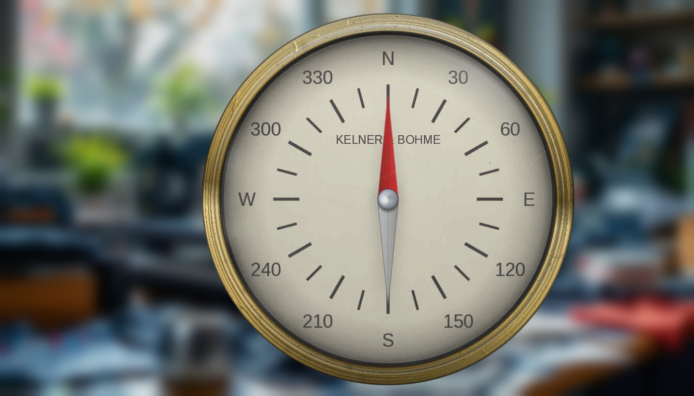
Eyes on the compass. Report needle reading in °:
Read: 0 °
